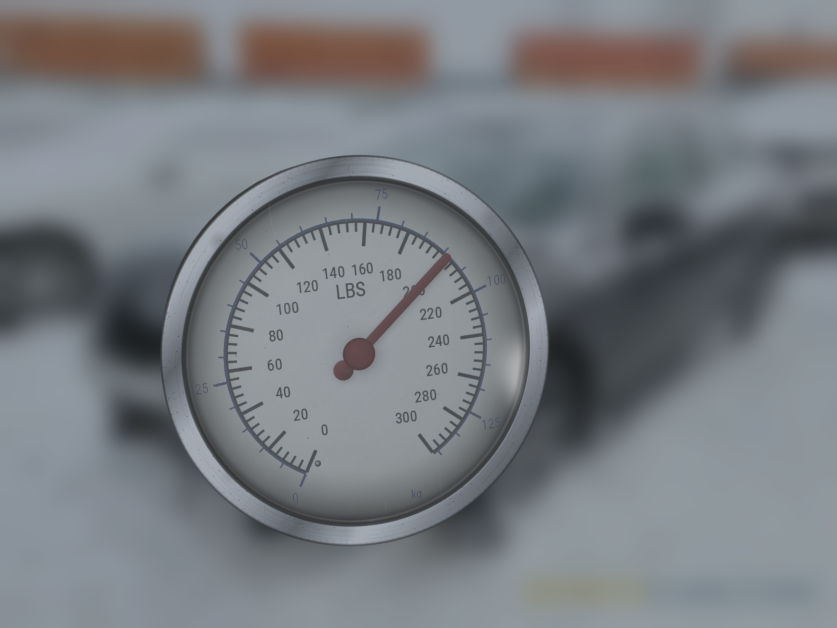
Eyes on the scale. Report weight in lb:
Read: 200 lb
